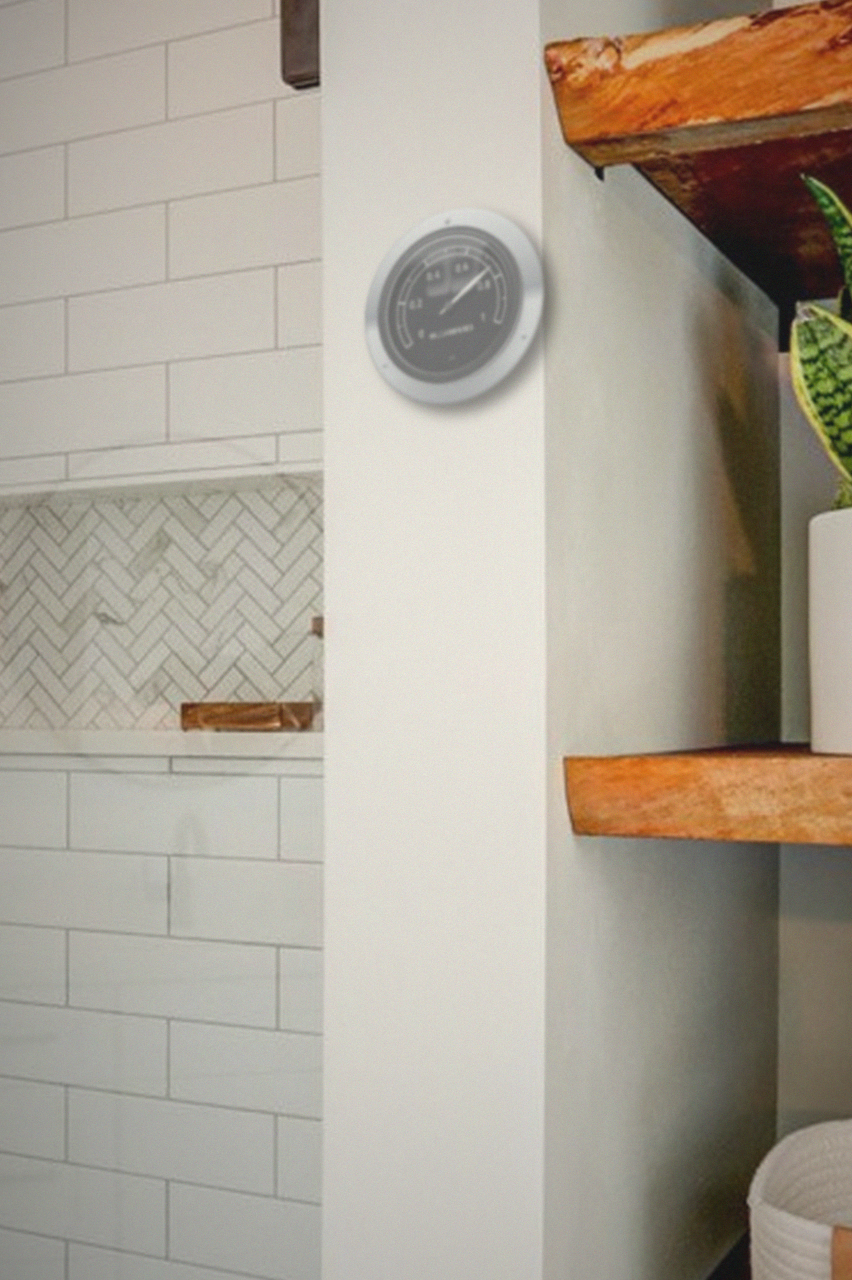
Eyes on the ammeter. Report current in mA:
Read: 0.75 mA
